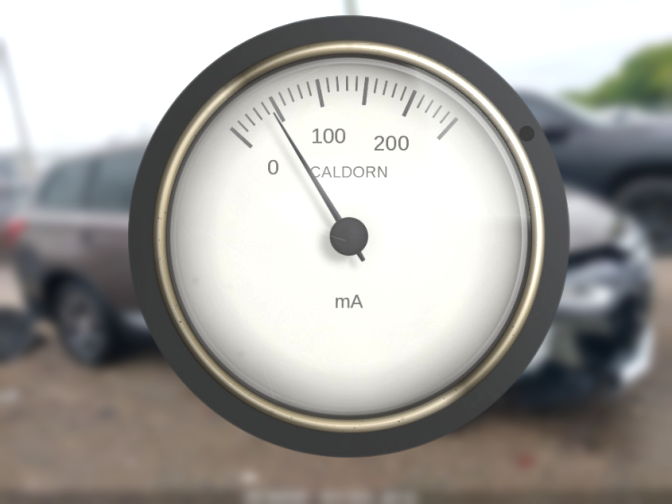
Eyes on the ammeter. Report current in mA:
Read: 45 mA
